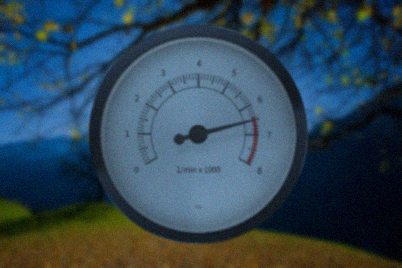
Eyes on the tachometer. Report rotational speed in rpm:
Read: 6500 rpm
